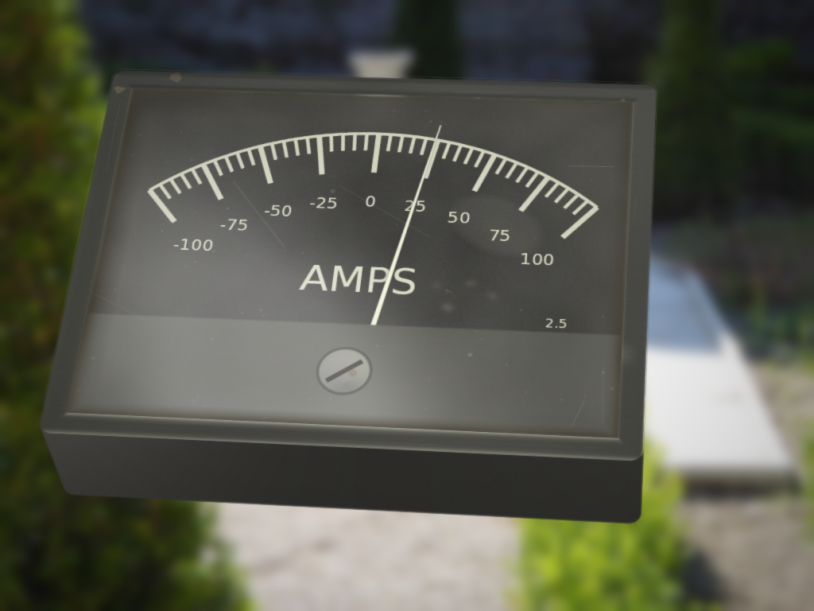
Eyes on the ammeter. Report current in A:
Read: 25 A
